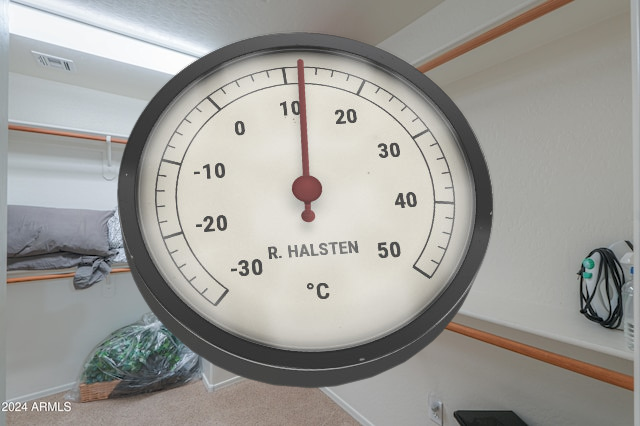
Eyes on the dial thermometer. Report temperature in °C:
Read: 12 °C
